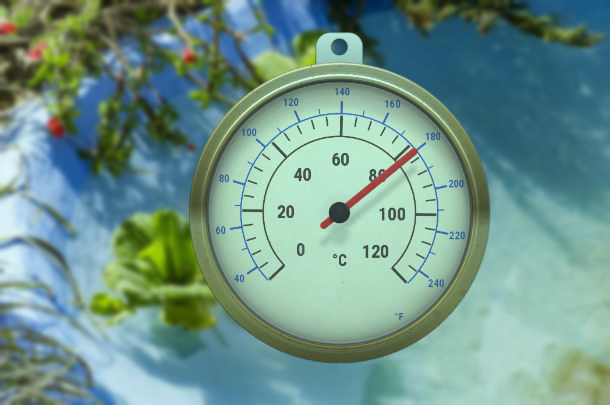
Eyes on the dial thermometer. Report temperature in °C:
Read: 82 °C
